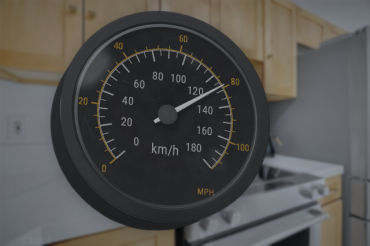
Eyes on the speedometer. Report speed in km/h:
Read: 127.5 km/h
